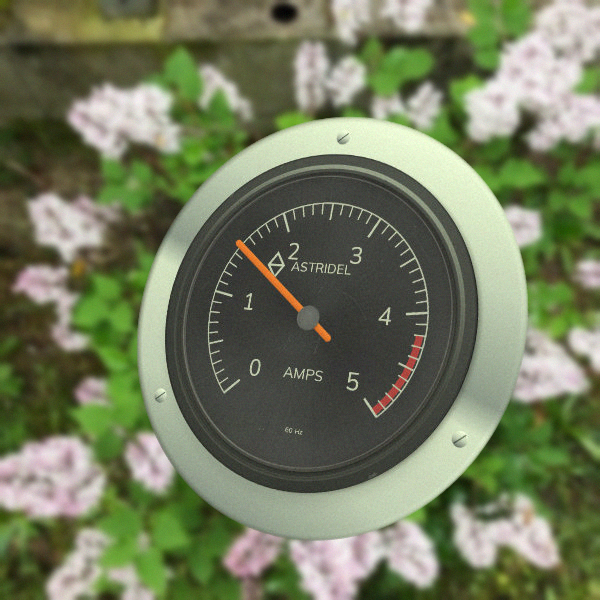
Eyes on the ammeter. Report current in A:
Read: 1.5 A
